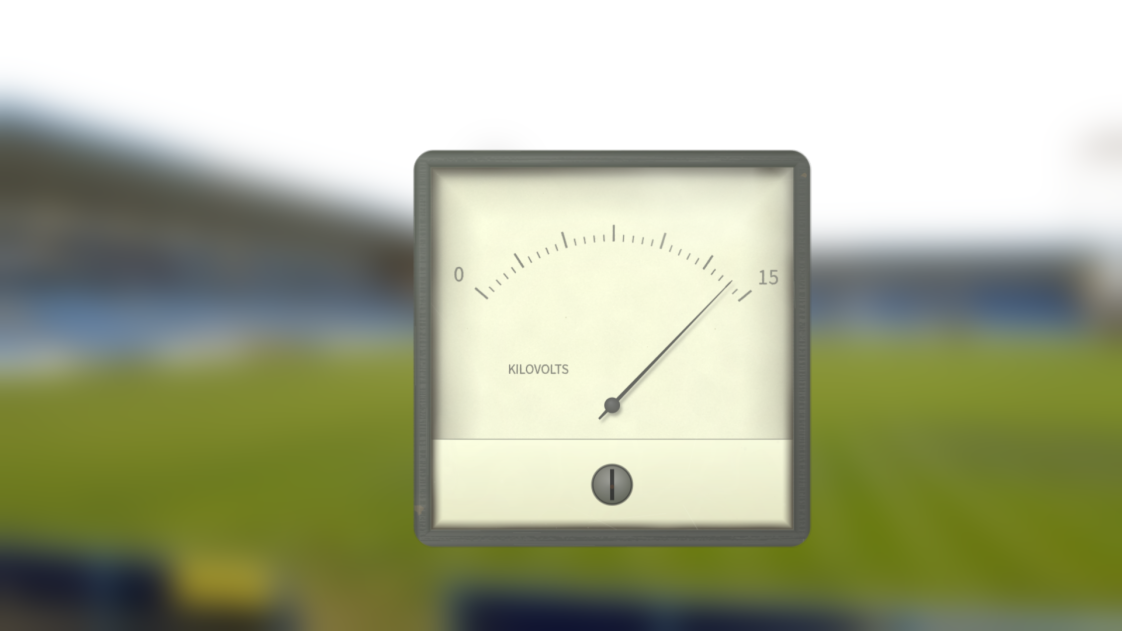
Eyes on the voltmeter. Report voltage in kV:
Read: 14 kV
